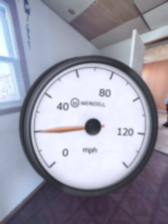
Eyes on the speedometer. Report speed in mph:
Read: 20 mph
